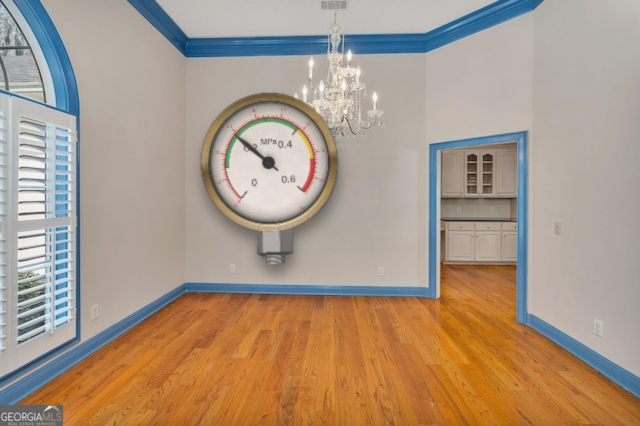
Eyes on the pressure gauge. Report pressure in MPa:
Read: 0.2 MPa
